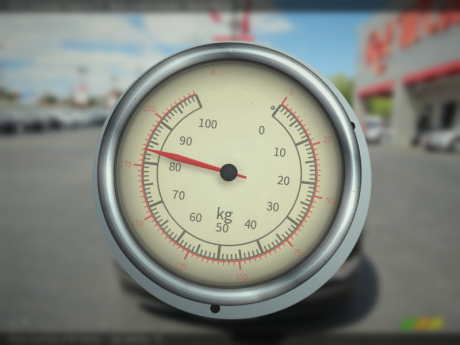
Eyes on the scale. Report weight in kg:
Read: 83 kg
